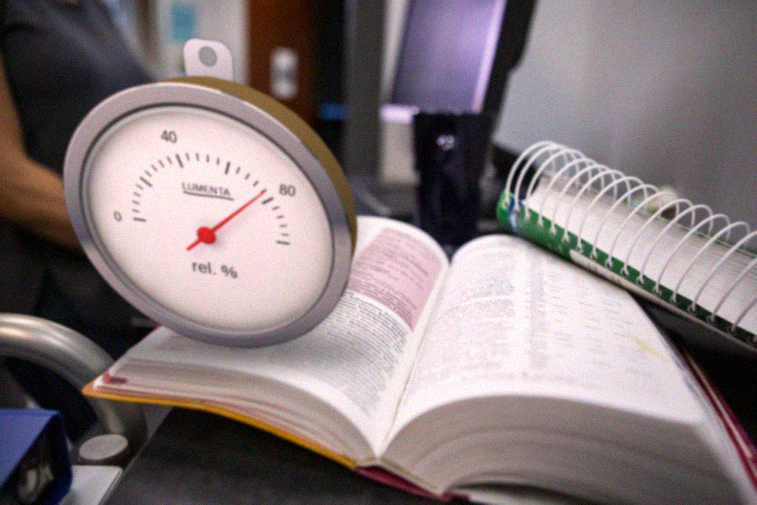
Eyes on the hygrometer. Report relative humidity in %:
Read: 76 %
